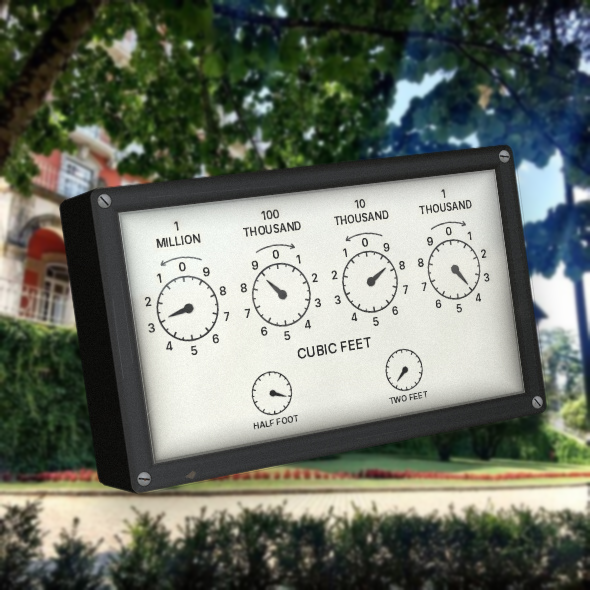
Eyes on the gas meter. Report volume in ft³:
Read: 288400 ft³
